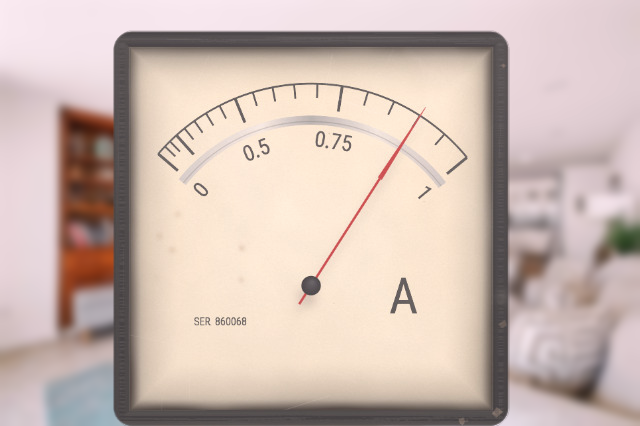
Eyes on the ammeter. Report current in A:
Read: 0.9 A
